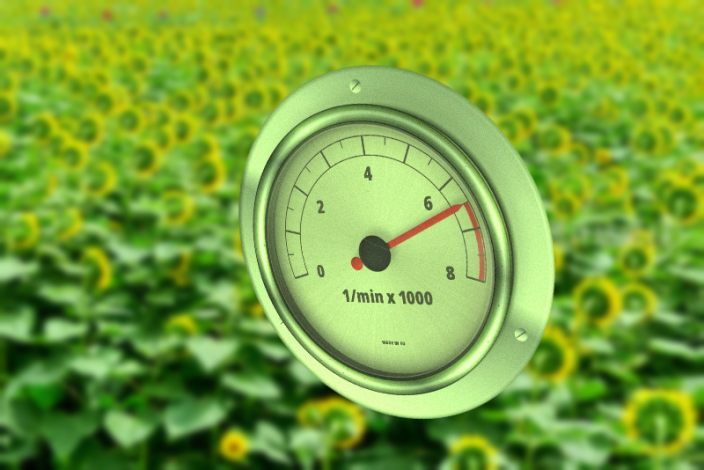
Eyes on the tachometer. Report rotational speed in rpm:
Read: 6500 rpm
